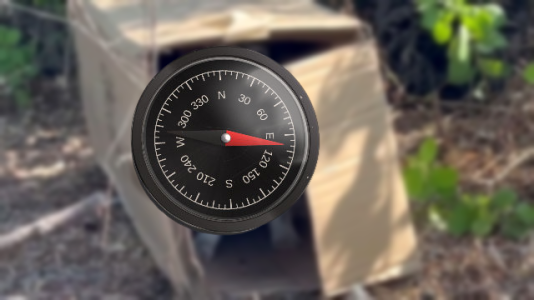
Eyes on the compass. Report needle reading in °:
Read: 100 °
